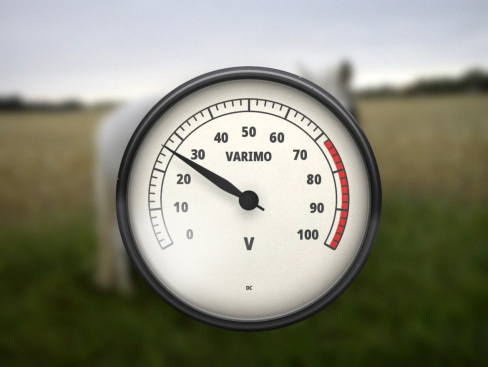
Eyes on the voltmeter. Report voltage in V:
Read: 26 V
